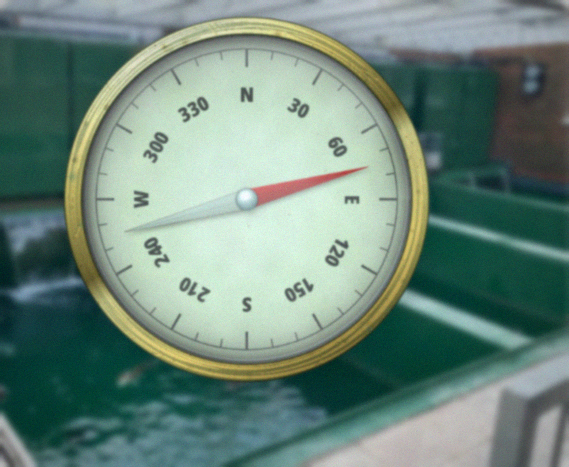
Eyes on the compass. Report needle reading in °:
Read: 75 °
